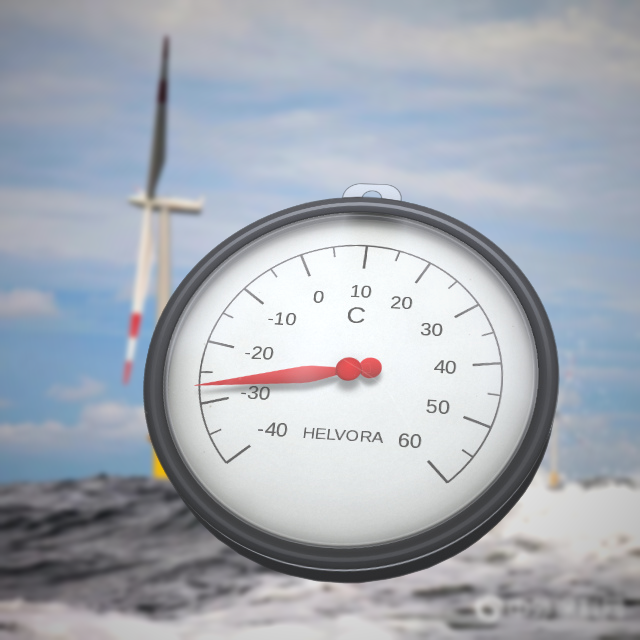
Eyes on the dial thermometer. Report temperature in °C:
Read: -27.5 °C
